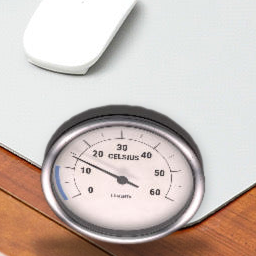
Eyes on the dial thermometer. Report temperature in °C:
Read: 15 °C
